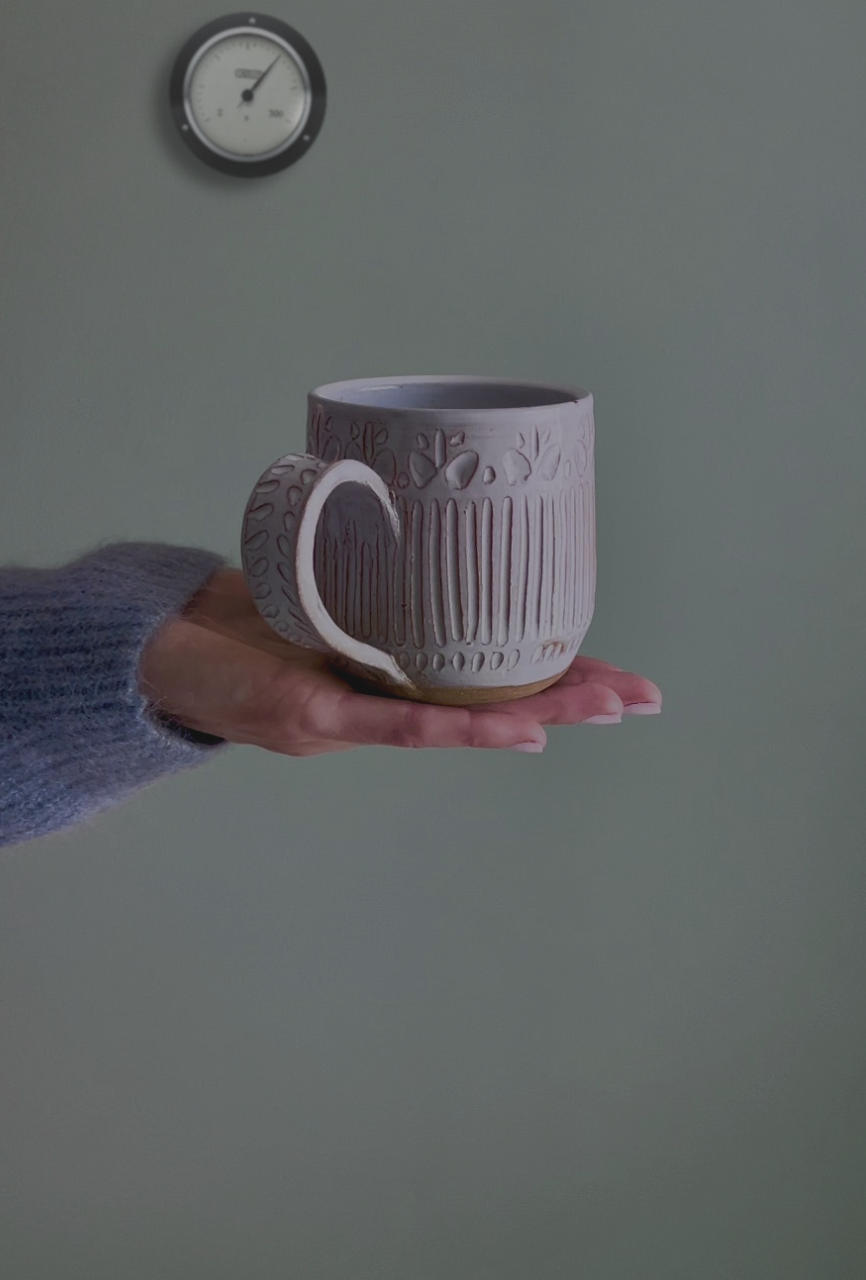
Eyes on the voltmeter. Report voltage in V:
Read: 200 V
